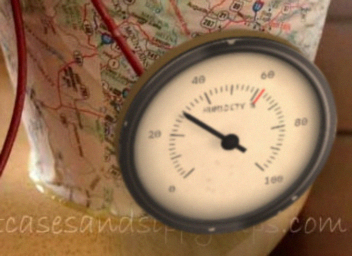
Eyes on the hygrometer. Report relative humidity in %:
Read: 30 %
